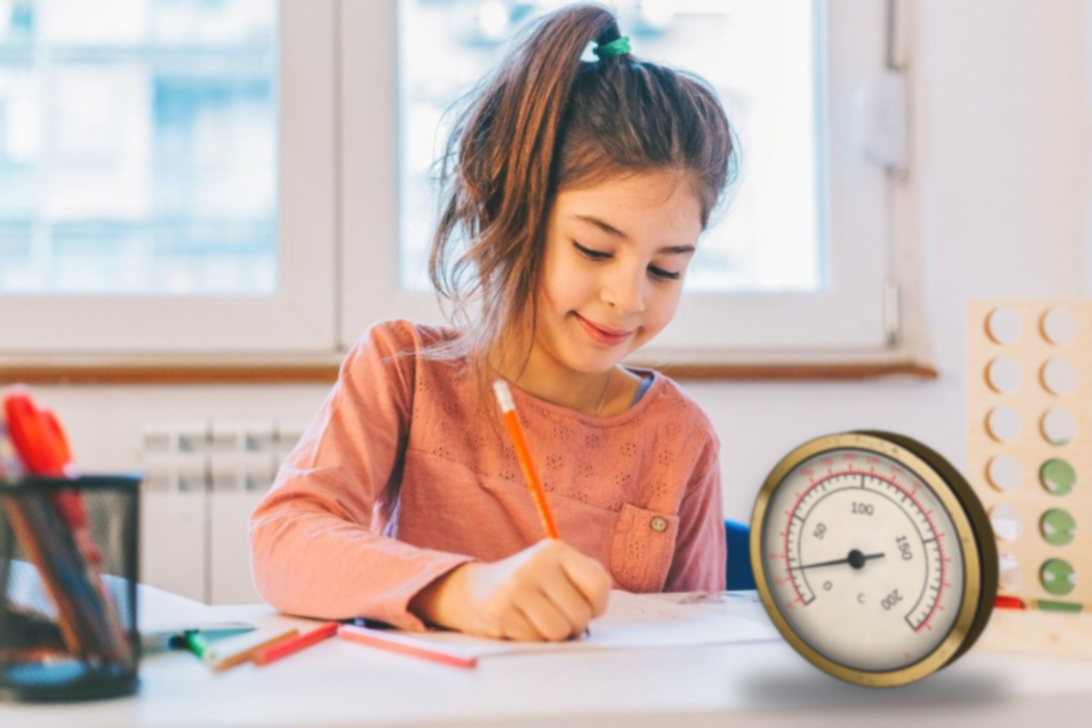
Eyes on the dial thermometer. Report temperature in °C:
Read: 20 °C
